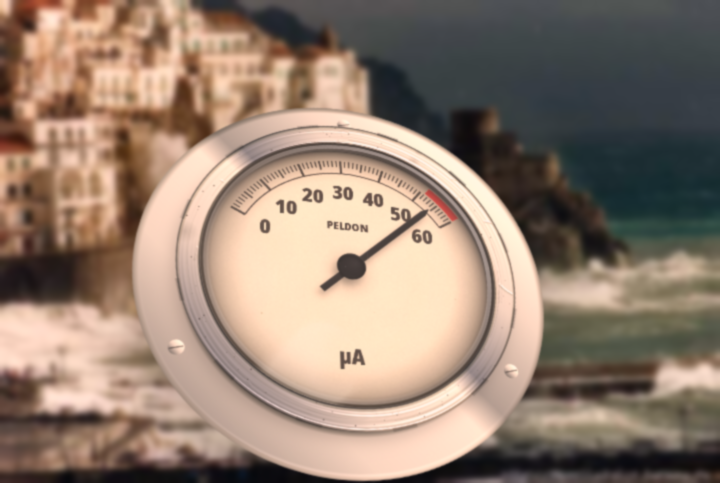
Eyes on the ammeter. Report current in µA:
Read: 55 µA
